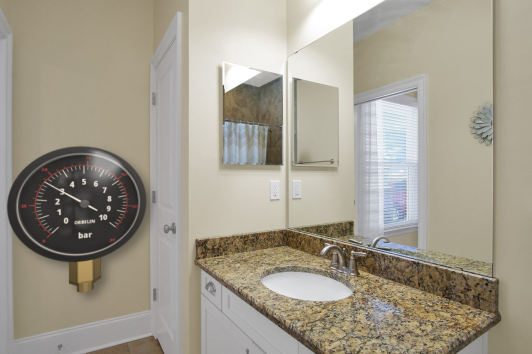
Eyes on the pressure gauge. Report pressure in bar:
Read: 3 bar
